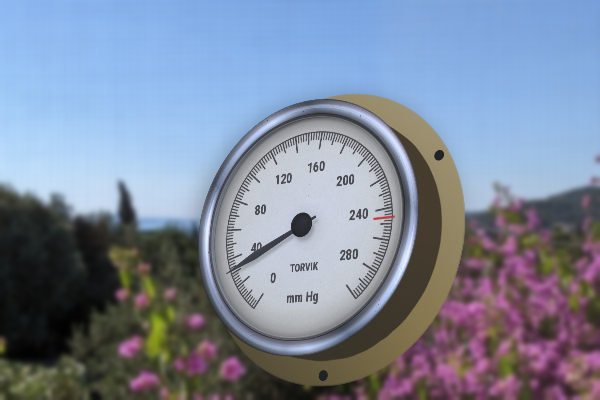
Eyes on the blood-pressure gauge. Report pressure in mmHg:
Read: 30 mmHg
